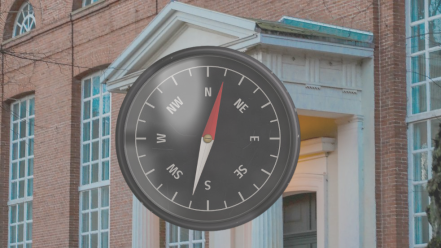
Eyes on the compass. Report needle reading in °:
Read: 15 °
